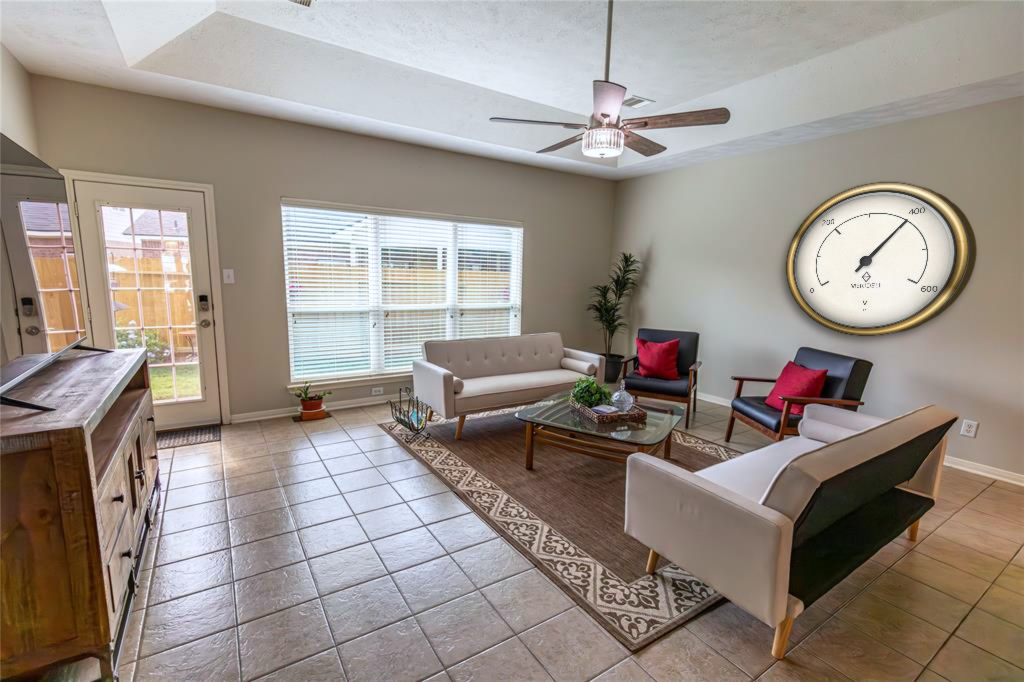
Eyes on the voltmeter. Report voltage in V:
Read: 400 V
